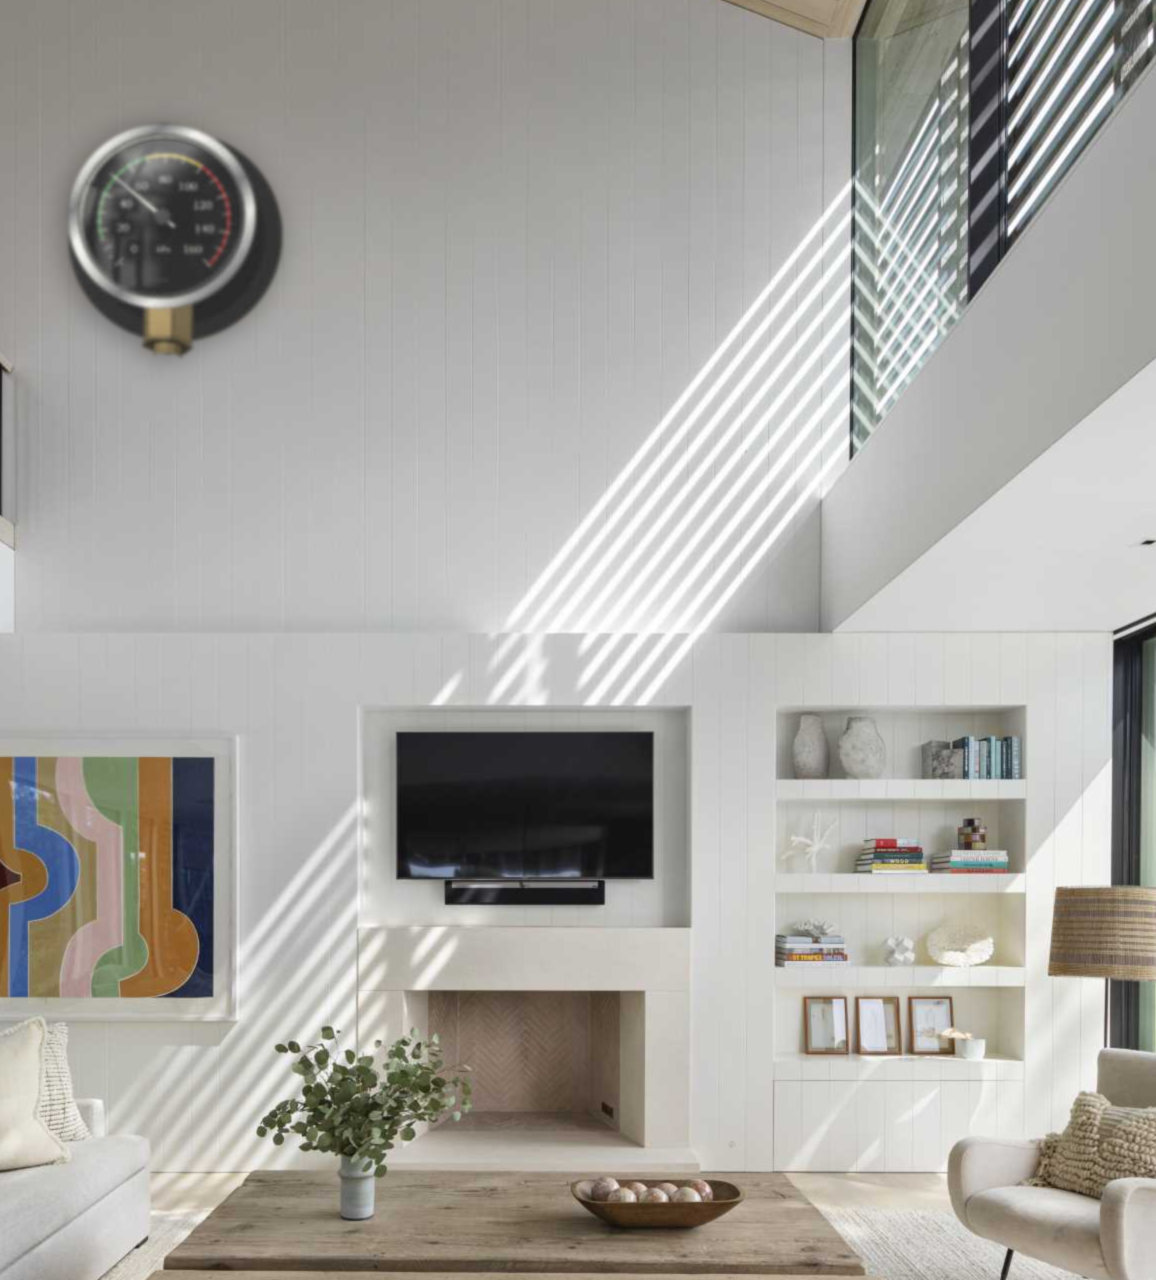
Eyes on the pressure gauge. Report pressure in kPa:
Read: 50 kPa
